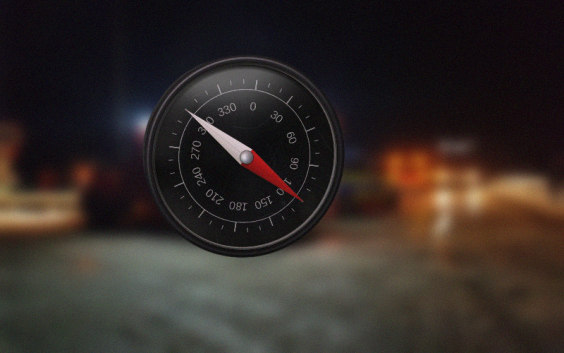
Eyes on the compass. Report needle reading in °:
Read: 120 °
